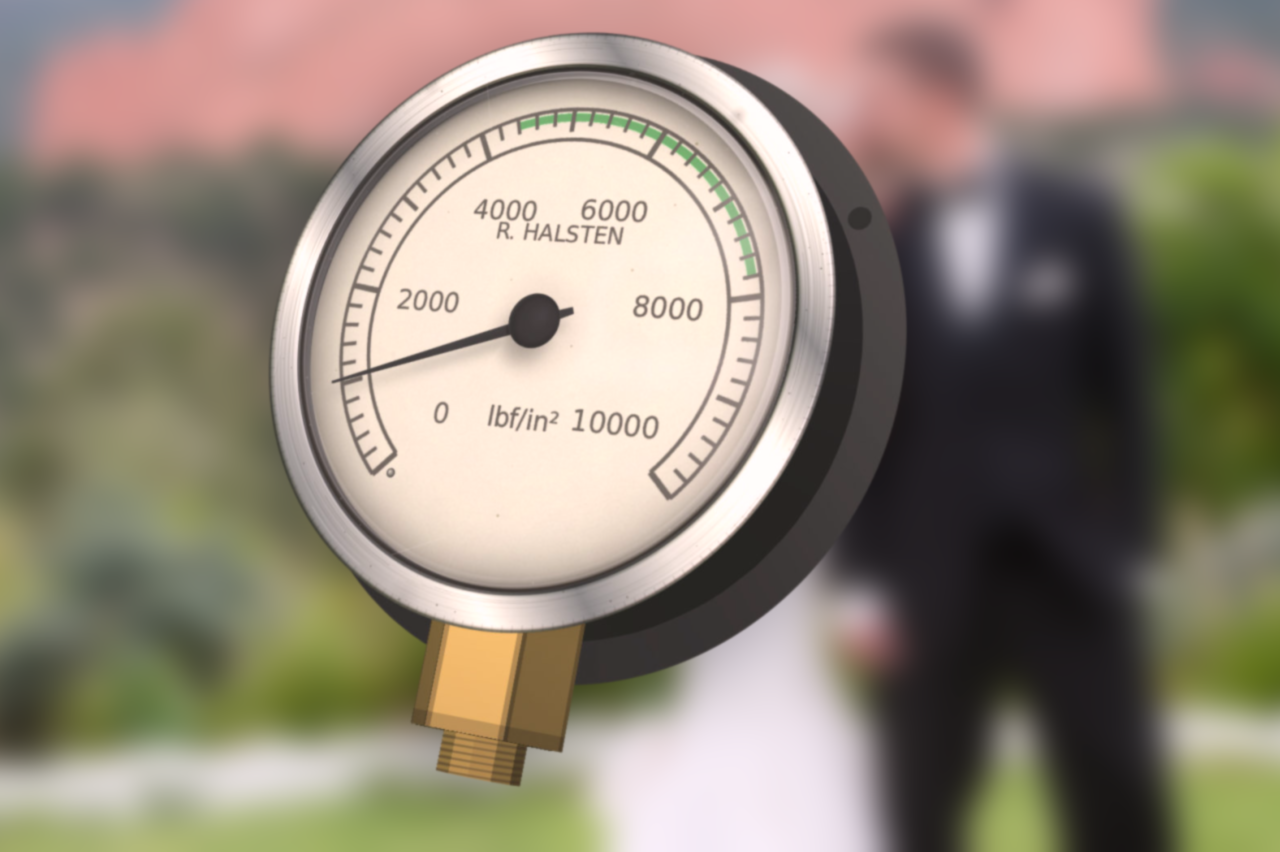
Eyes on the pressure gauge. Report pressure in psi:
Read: 1000 psi
